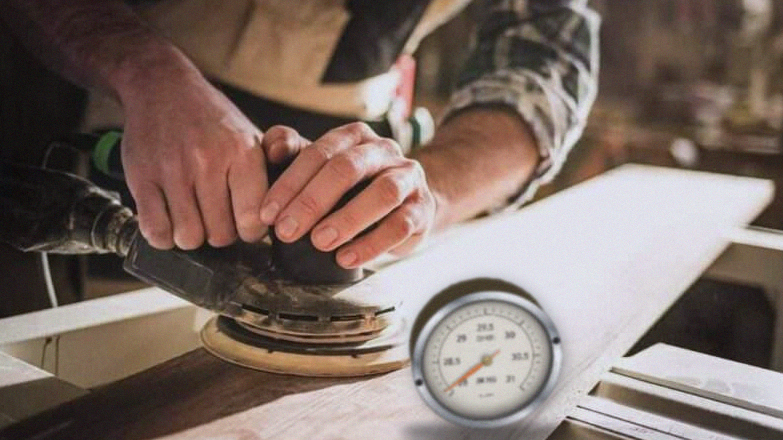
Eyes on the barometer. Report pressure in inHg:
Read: 28.1 inHg
